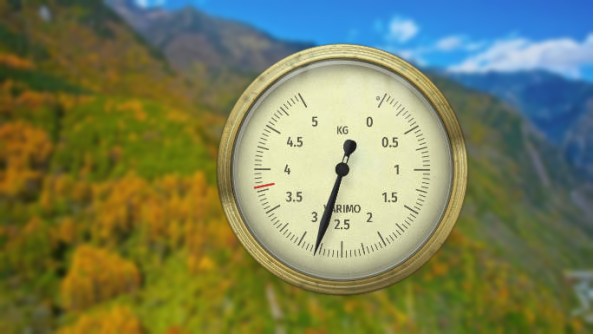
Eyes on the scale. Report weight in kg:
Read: 2.8 kg
